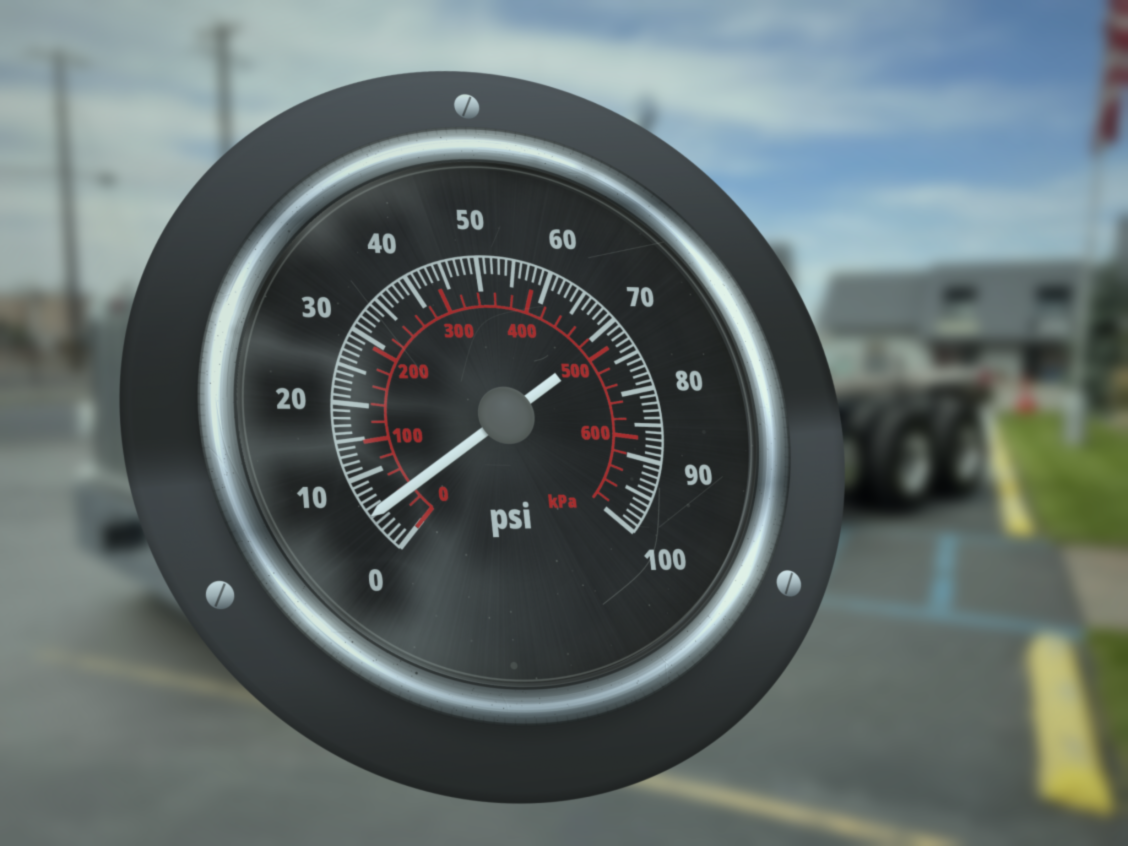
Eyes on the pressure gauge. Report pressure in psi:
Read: 5 psi
